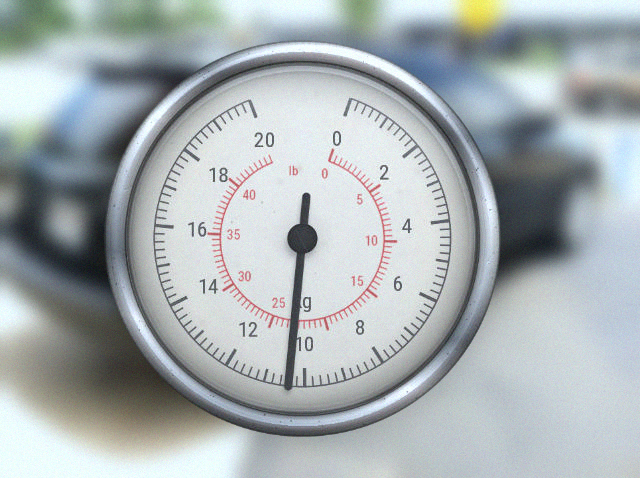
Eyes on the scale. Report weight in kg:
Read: 10.4 kg
